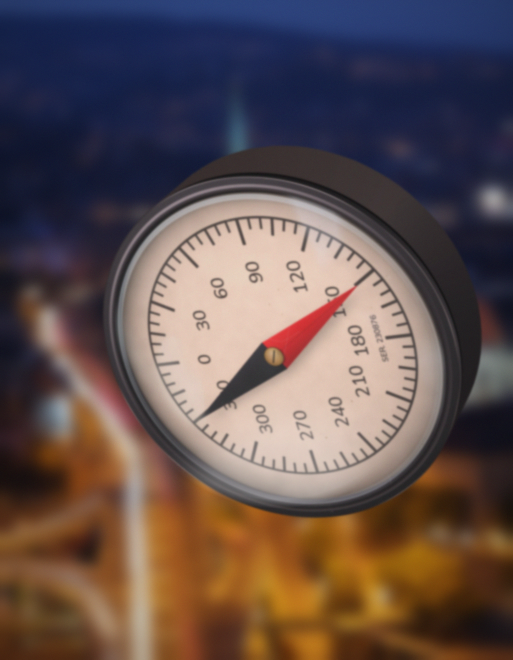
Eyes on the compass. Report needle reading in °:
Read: 150 °
